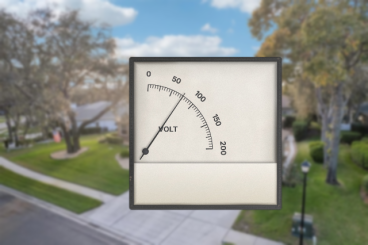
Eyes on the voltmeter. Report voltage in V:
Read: 75 V
